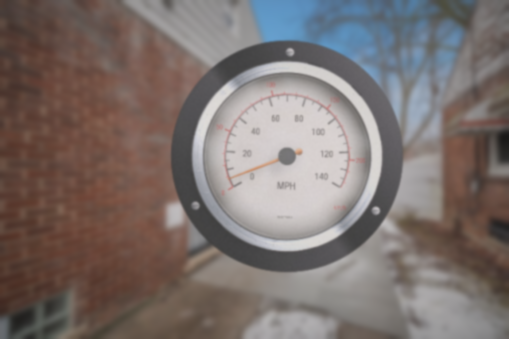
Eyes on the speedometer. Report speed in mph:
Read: 5 mph
